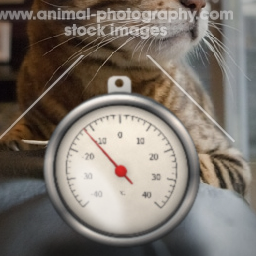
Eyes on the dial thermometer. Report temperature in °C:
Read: -12 °C
